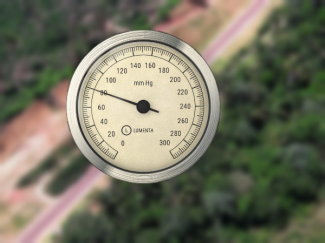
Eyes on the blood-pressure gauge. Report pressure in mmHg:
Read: 80 mmHg
